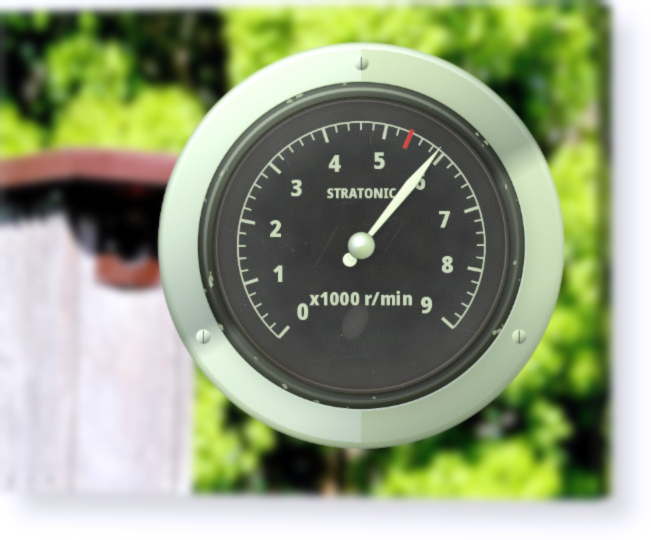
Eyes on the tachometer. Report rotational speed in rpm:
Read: 5900 rpm
